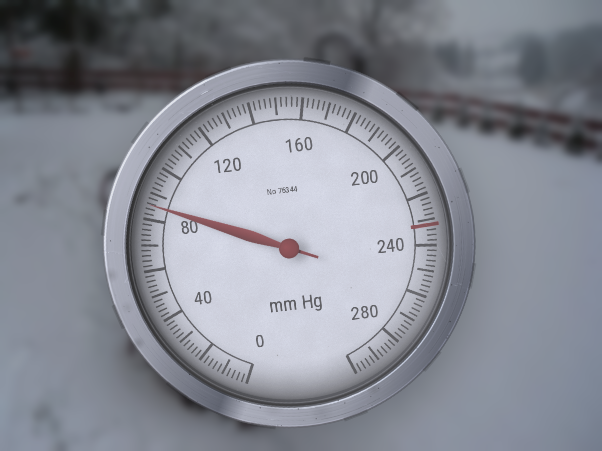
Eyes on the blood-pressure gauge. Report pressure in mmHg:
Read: 86 mmHg
